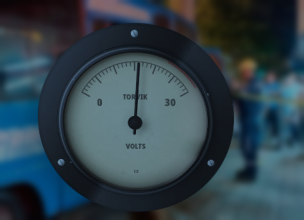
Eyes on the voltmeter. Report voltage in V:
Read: 16 V
